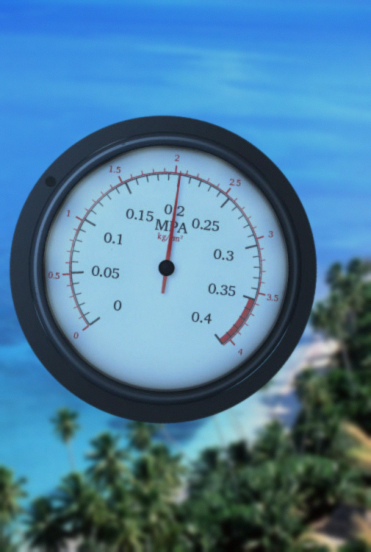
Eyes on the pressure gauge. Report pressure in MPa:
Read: 0.2 MPa
